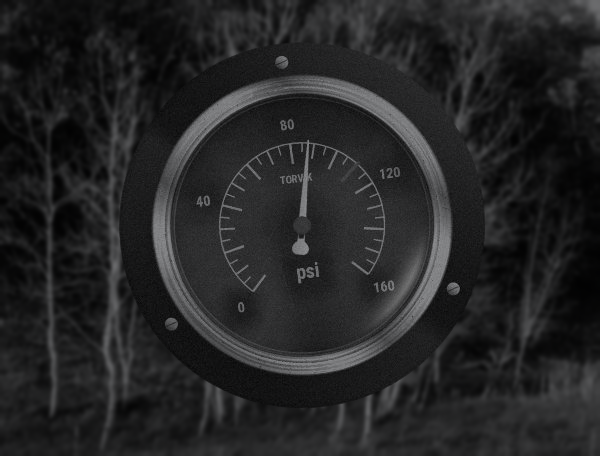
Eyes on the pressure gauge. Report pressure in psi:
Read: 87.5 psi
